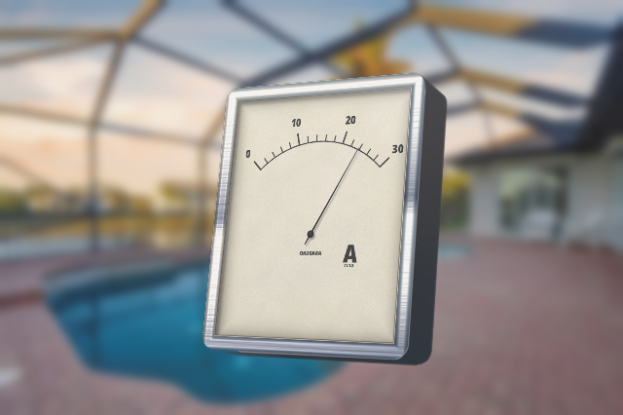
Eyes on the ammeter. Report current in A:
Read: 24 A
